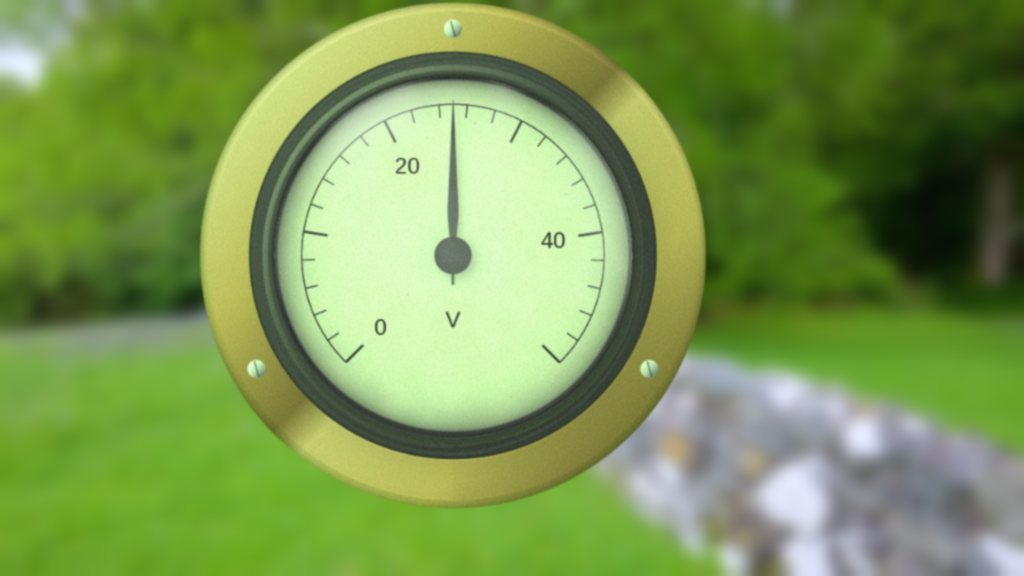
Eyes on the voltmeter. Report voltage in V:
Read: 25 V
